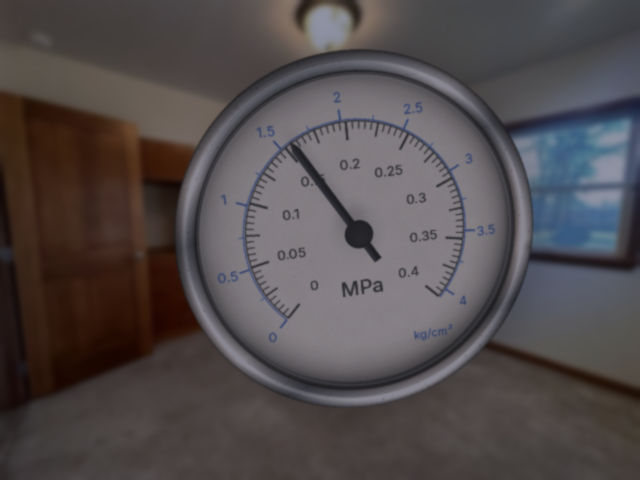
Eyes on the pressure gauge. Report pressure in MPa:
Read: 0.155 MPa
